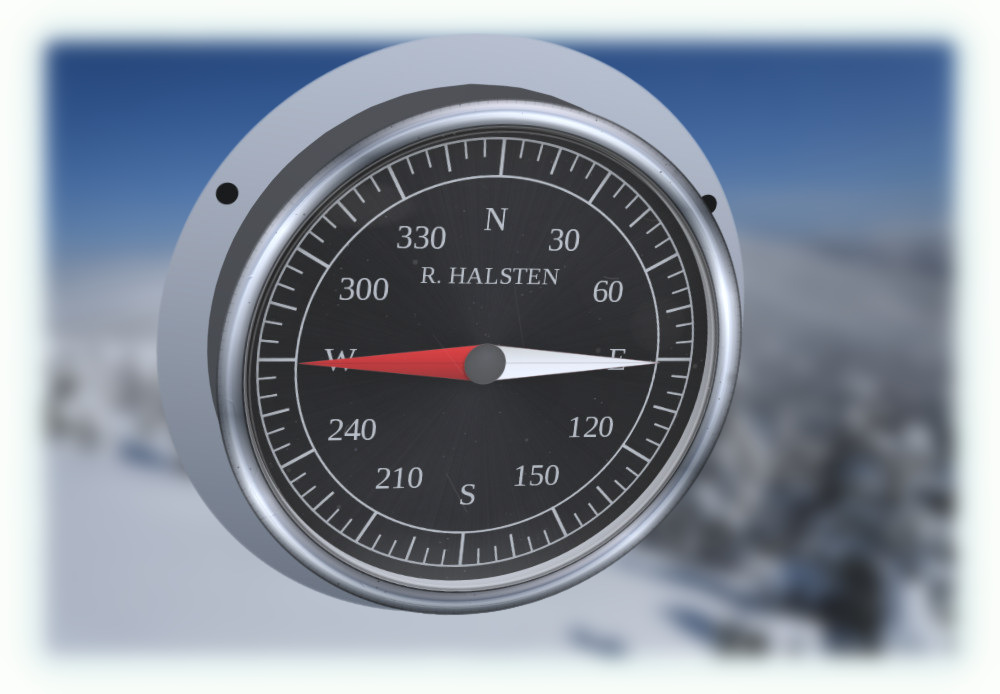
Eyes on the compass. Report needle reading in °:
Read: 270 °
